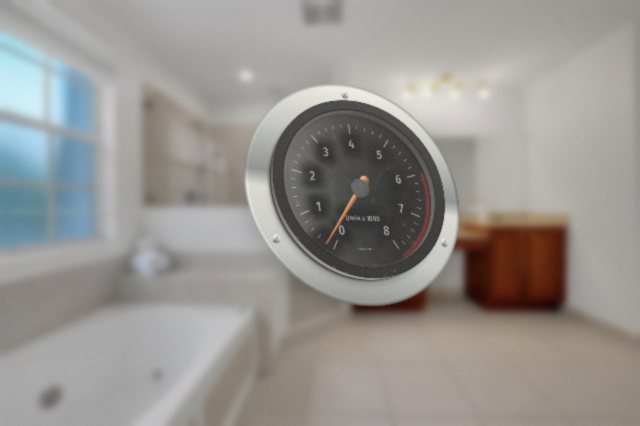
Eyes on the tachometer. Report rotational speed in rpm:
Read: 200 rpm
